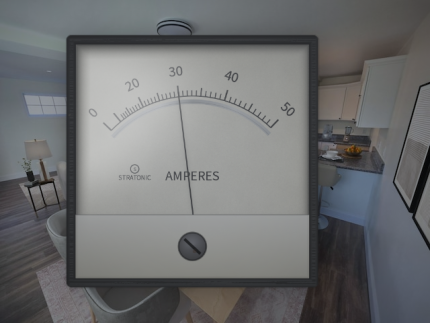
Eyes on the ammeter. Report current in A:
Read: 30 A
